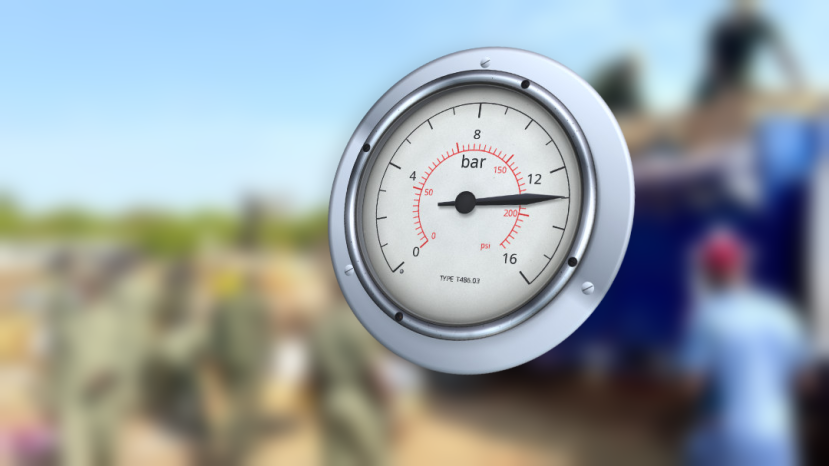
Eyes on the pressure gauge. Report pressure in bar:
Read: 13 bar
